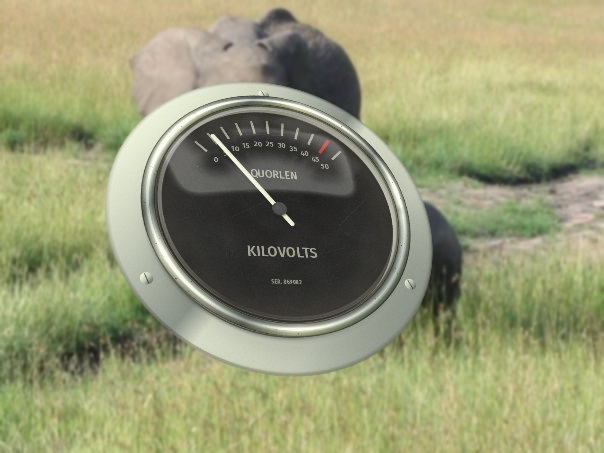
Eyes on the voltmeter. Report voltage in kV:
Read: 5 kV
